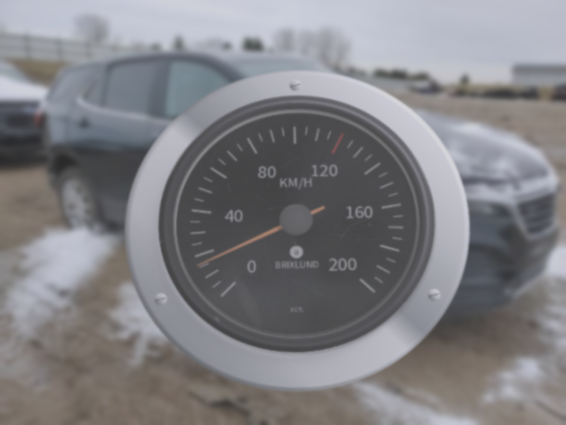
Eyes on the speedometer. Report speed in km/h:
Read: 15 km/h
